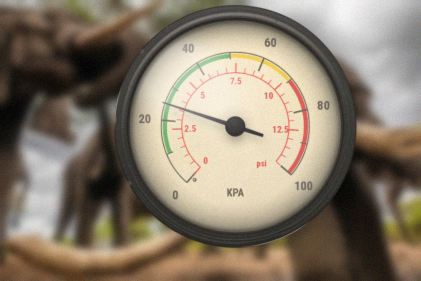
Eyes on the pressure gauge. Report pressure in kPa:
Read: 25 kPa
